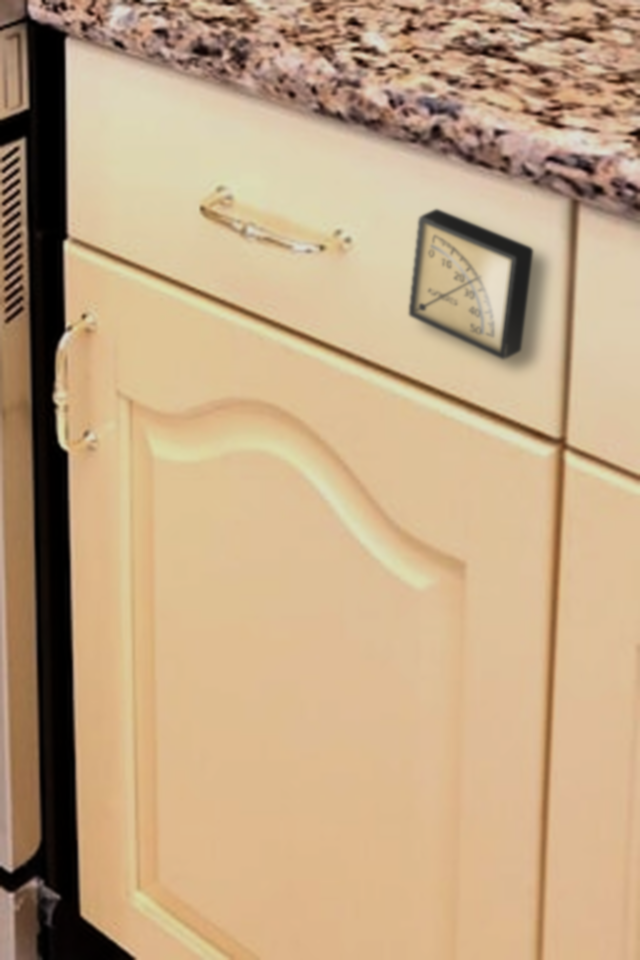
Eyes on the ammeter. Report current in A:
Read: 25 A
